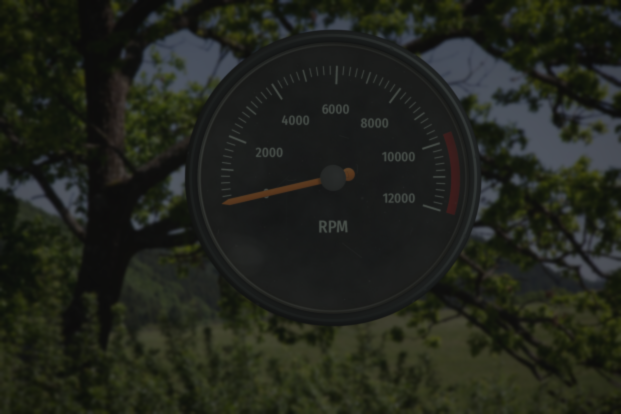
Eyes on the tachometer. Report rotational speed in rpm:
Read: 0 rpm
